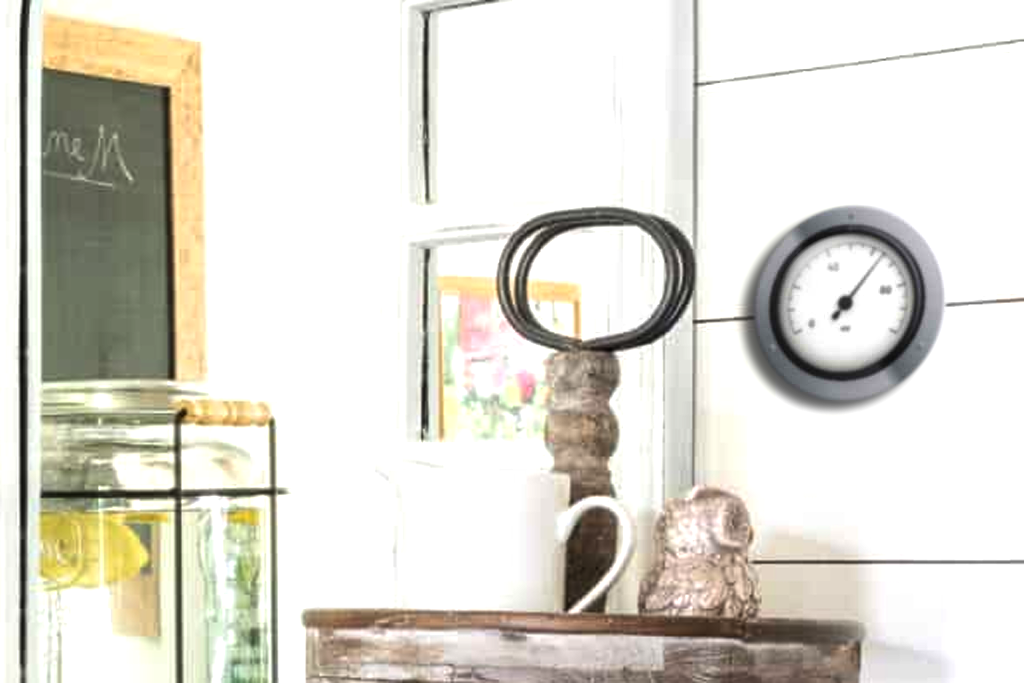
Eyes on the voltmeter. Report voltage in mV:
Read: 65 mV
